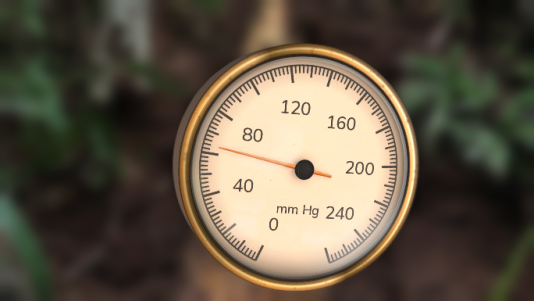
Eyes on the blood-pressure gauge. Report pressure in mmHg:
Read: 64 mmHg
